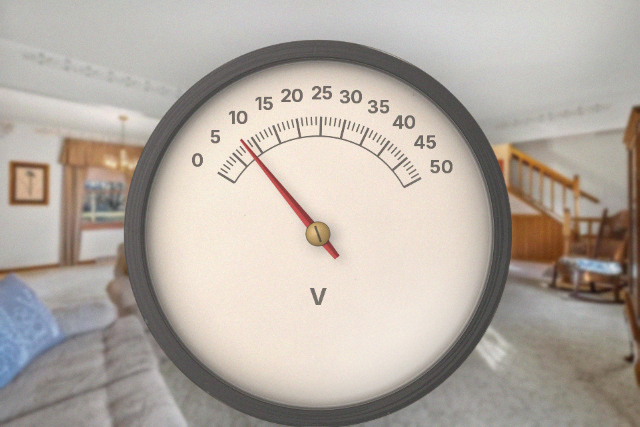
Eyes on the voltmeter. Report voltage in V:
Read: 8 V
